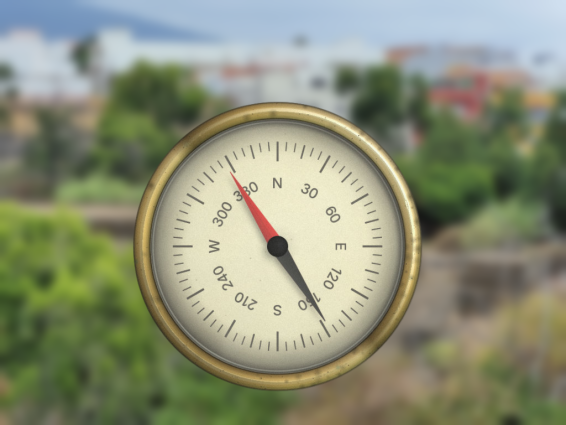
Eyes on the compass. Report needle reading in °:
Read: 327.5 °
